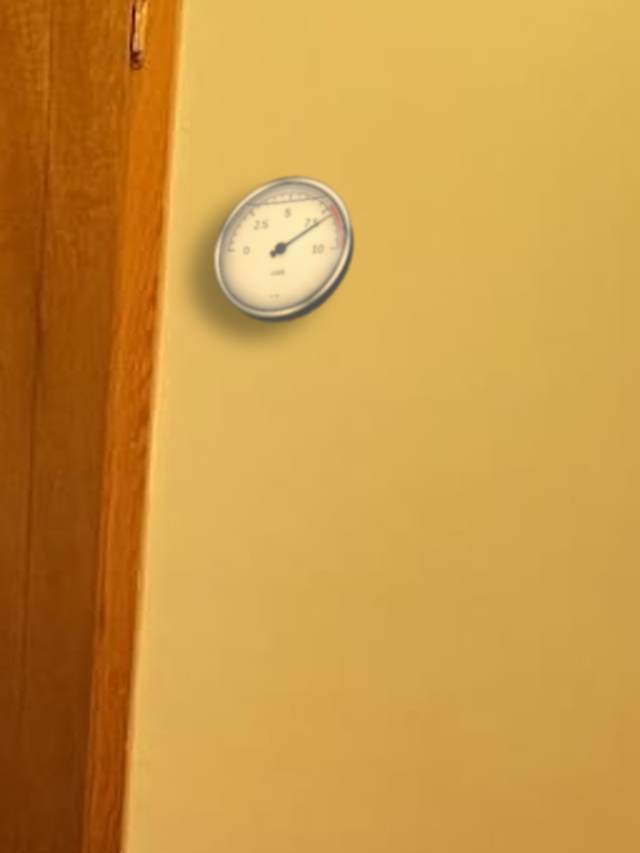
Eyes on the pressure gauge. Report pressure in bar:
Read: 8 bar
